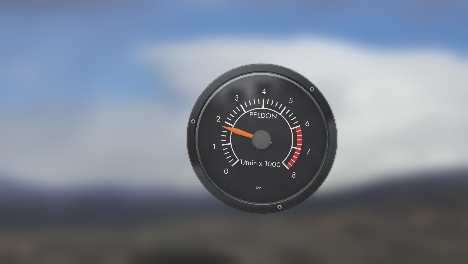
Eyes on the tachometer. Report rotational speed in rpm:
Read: 1800 rpm
